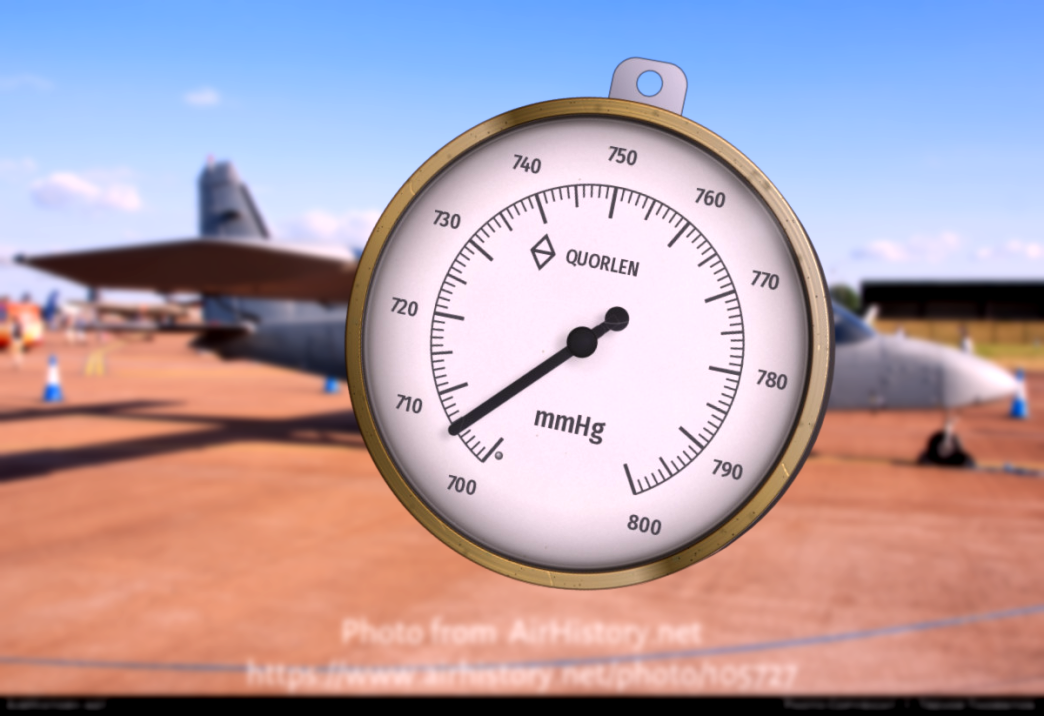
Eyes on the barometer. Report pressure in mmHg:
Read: 705 mmHg
